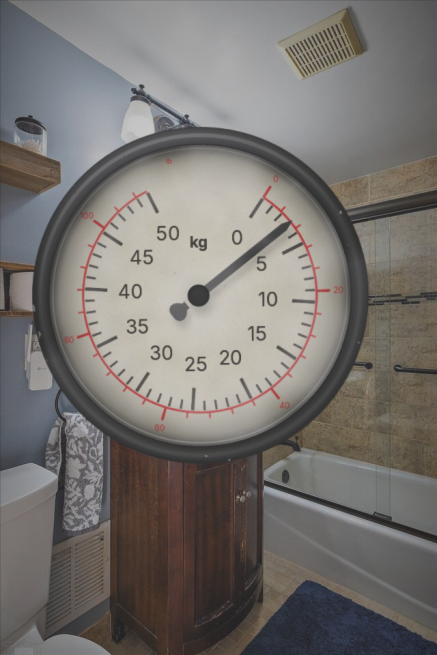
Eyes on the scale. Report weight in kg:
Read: 3 kg
